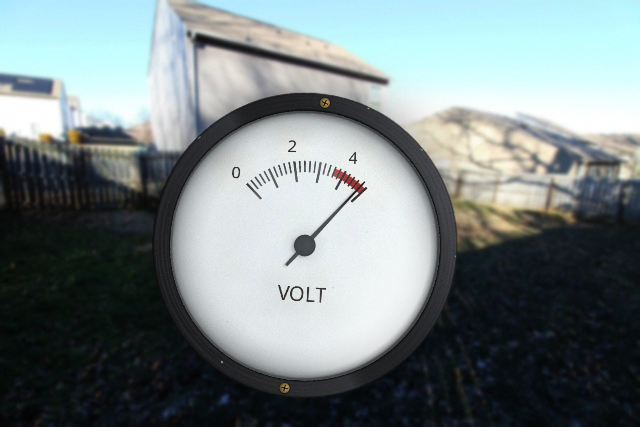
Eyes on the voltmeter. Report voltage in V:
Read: 4.8 V
